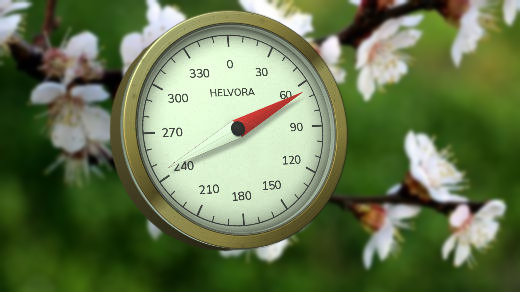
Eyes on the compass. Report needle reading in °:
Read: 65 °
